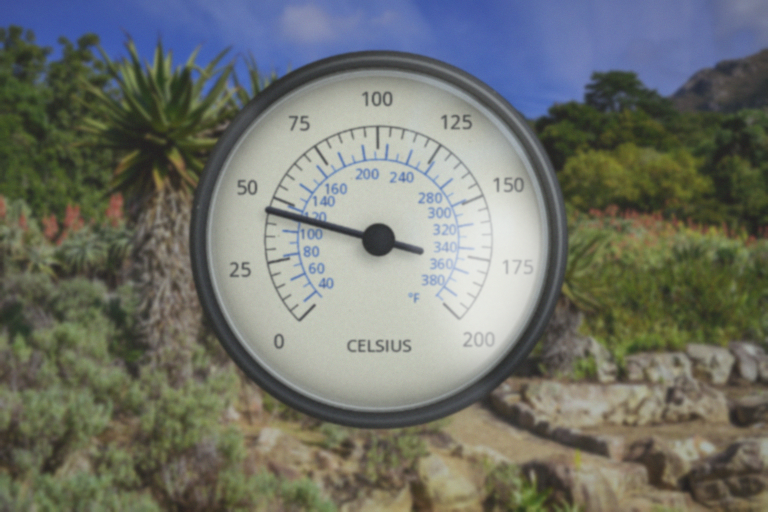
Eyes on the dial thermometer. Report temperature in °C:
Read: 45 °C
